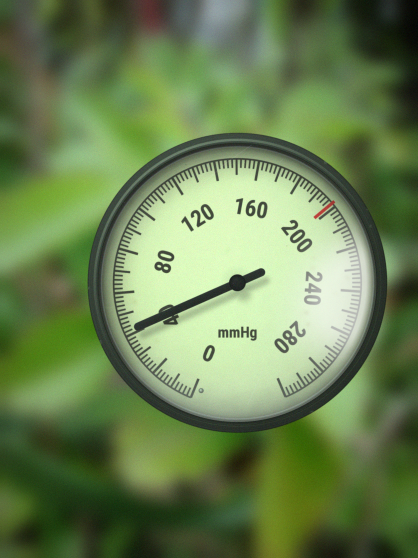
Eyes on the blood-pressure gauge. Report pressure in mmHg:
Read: 42 mmHg
